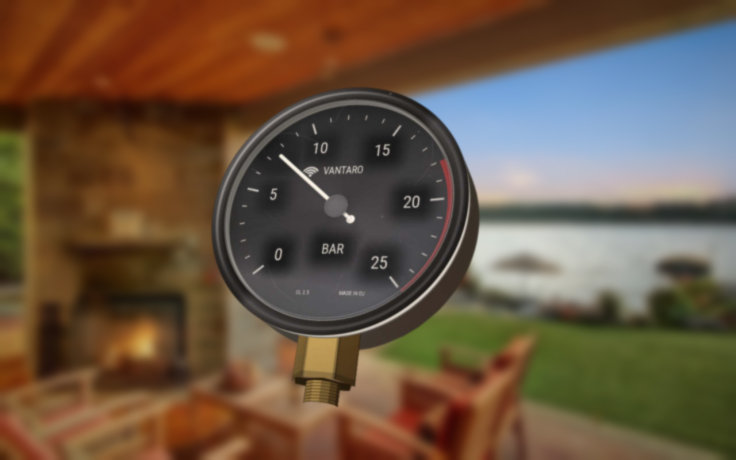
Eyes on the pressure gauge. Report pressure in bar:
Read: 7.5 bar
